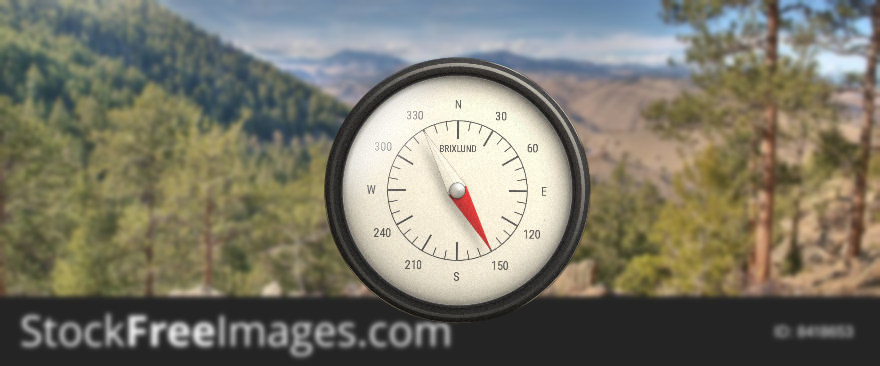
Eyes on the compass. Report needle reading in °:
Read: 150 °
